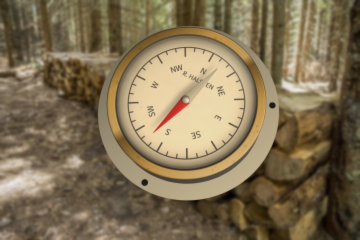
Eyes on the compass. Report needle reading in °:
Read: 195 °
